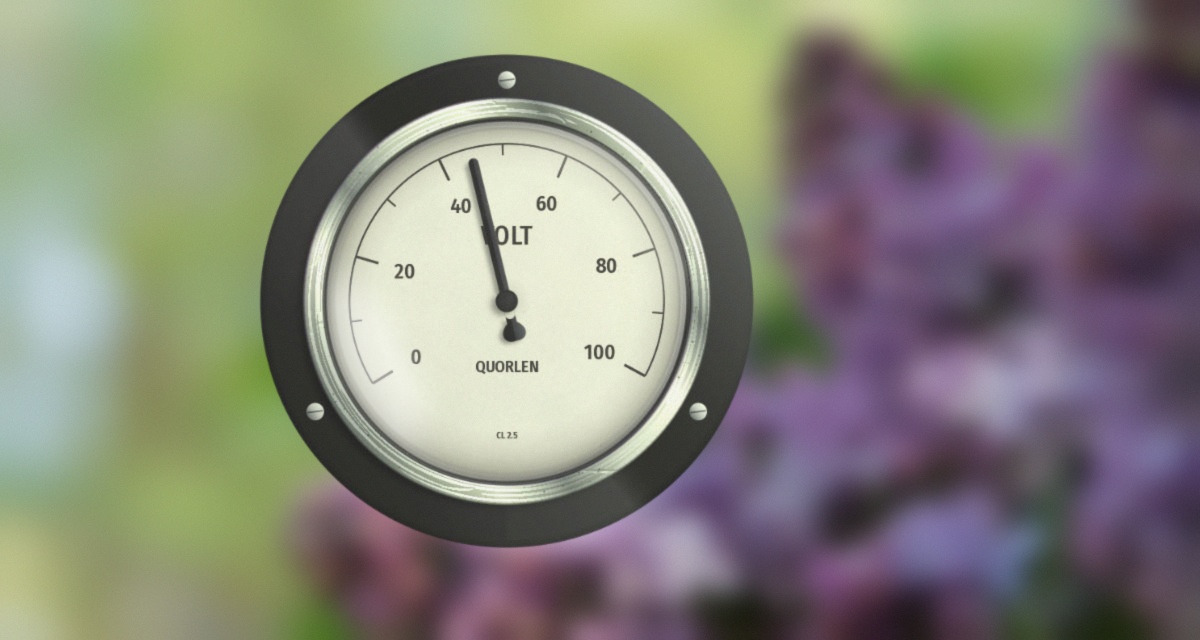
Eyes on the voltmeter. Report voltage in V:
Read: 45 V
